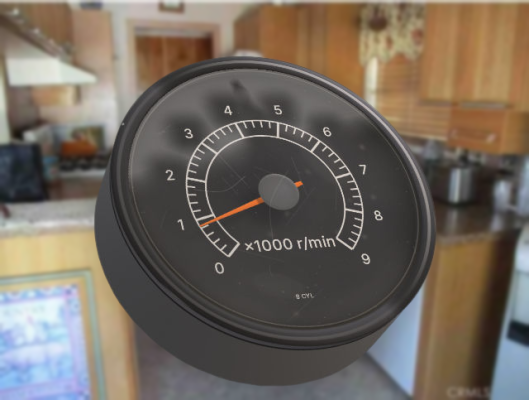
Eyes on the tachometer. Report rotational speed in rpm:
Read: 800 rpm
